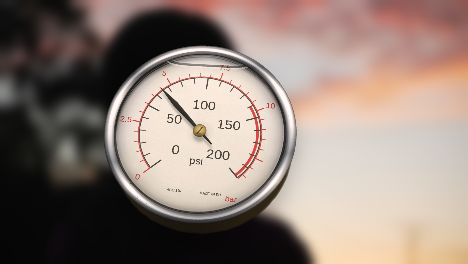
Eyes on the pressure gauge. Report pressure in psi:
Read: 65 psi
